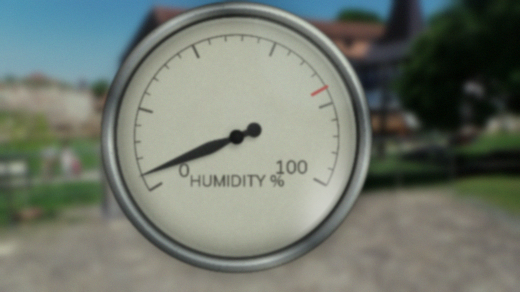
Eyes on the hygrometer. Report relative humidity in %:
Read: 4 %
